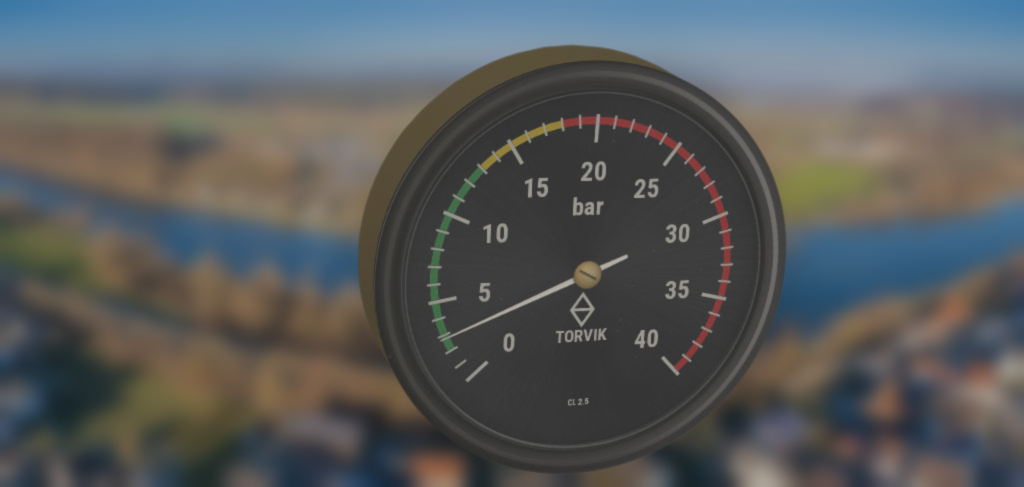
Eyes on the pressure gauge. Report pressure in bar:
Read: 3 bar
